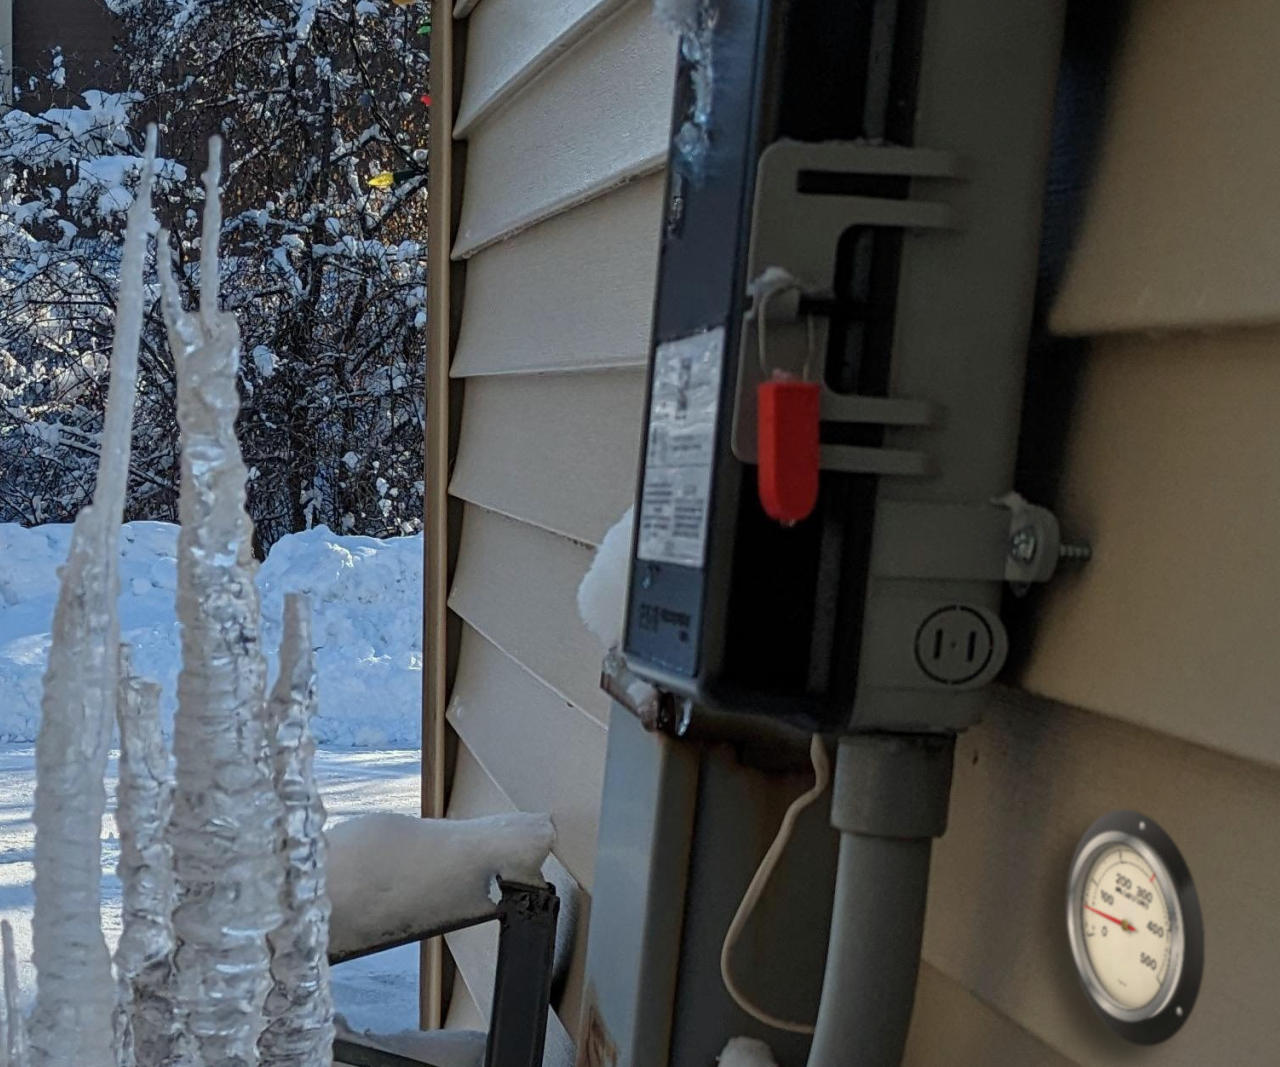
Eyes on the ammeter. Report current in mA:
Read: 50 mA
